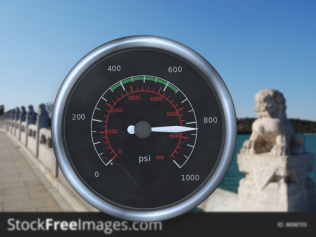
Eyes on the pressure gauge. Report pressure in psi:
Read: 825 psi
